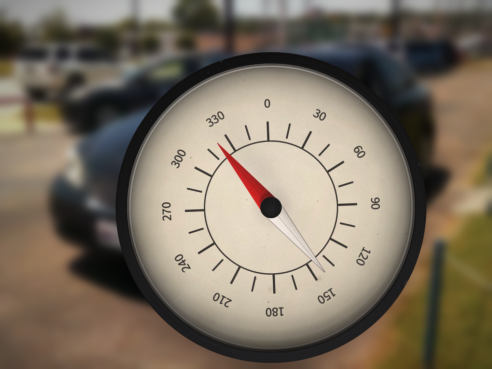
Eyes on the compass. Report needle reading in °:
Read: 322.5 °
